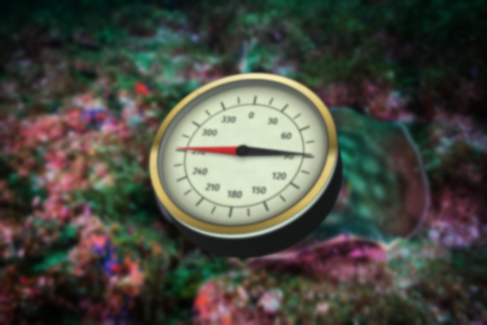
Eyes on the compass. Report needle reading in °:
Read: 270 °
